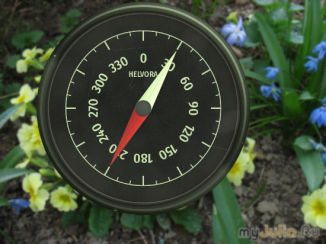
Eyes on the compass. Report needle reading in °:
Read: 210 °
